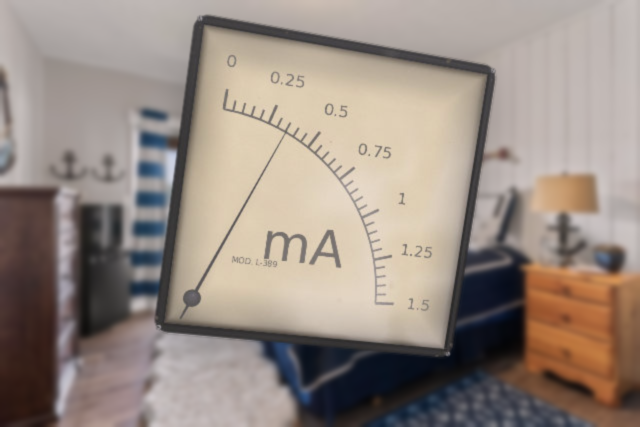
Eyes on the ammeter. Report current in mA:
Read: 0.35 mA
